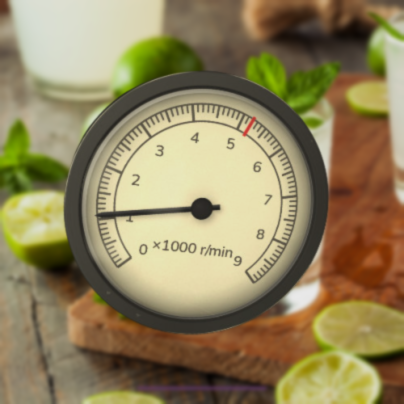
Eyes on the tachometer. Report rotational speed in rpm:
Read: 1100 rpm
